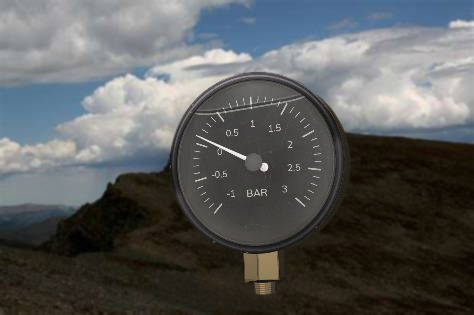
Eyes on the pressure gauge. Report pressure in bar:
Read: 0.1 bar
